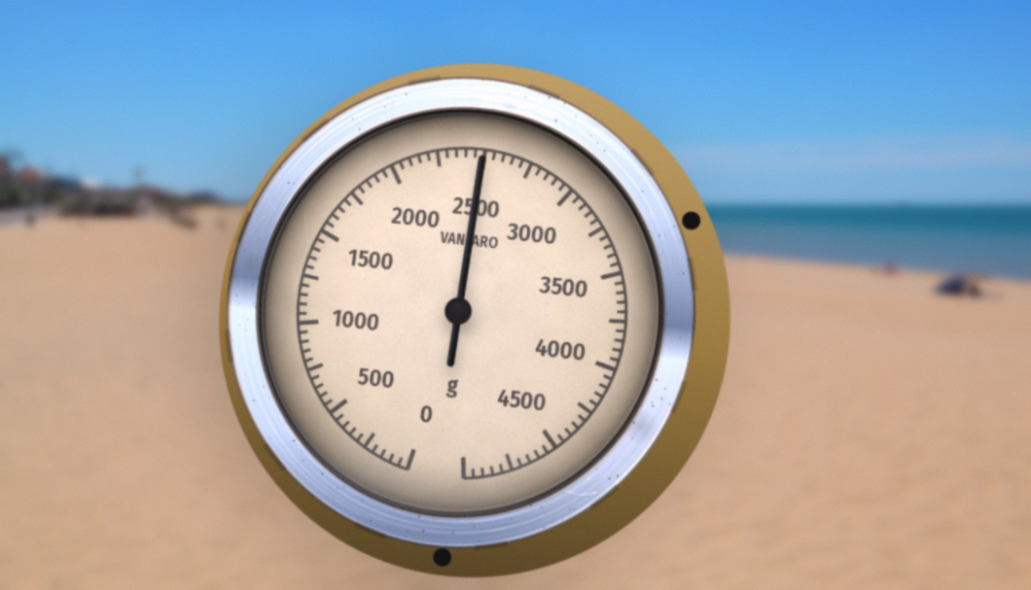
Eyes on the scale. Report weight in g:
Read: 2500 g
